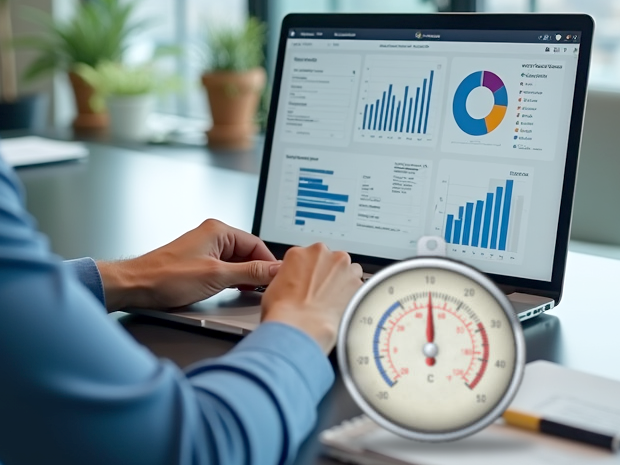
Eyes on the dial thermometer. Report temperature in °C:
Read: 10 °C
